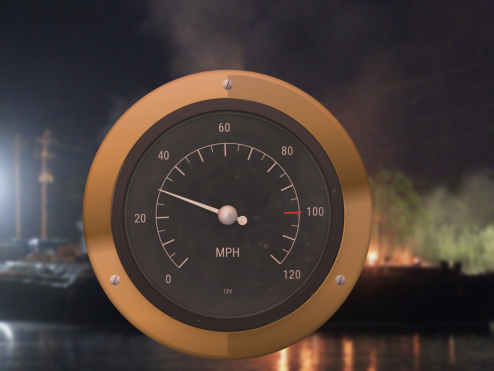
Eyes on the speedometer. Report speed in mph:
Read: 30 mph
